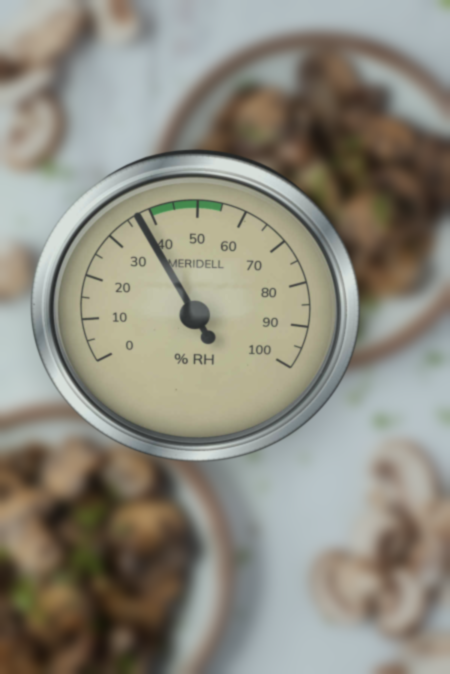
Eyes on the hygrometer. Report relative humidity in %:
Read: 37.5 %
